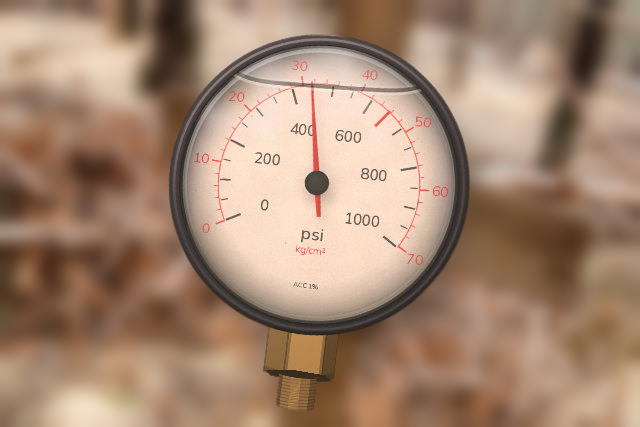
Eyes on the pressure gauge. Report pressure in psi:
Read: 450 psi
